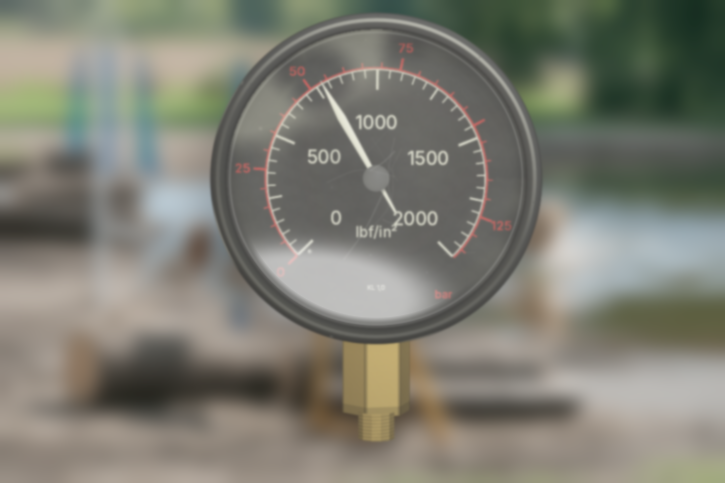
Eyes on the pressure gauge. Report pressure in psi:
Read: 775 psi
